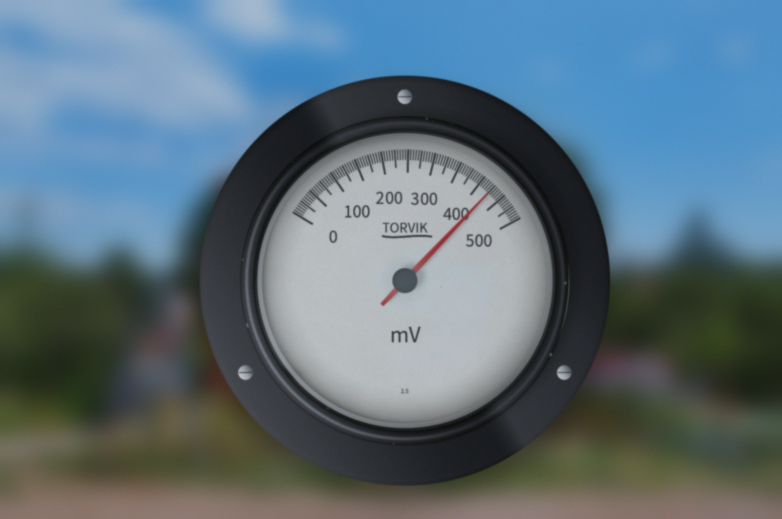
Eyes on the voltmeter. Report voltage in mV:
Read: 425 mV
